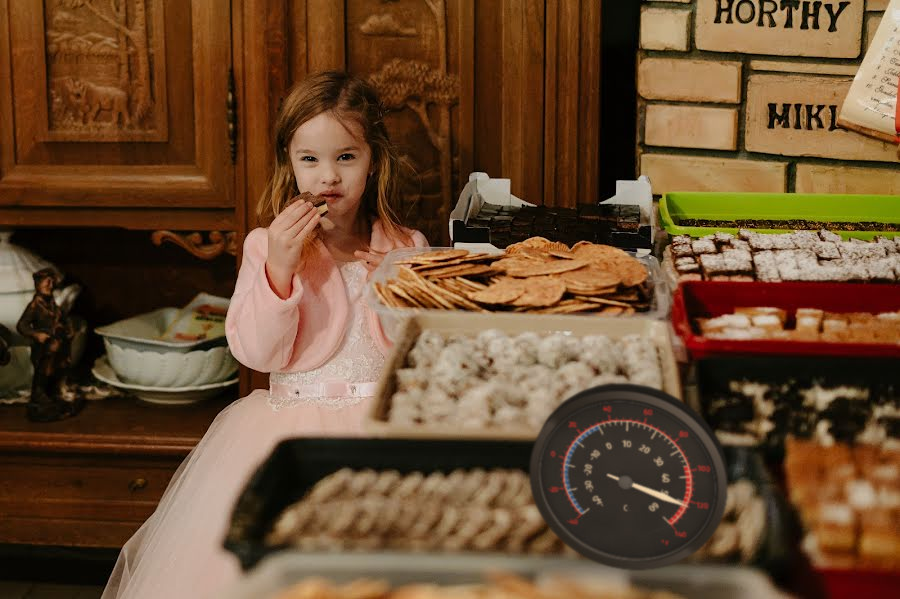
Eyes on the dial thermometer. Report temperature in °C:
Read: 50 °C
